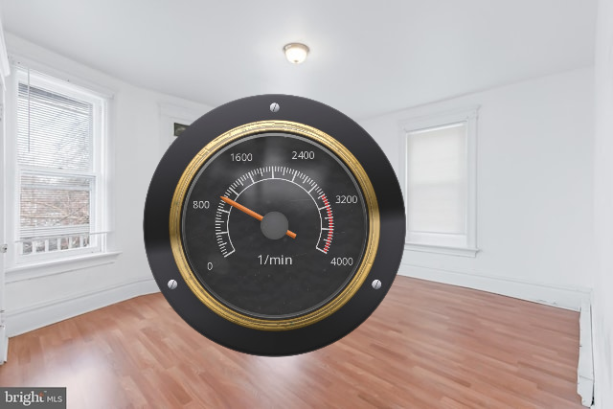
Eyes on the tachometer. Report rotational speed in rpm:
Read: 1000 rpm
